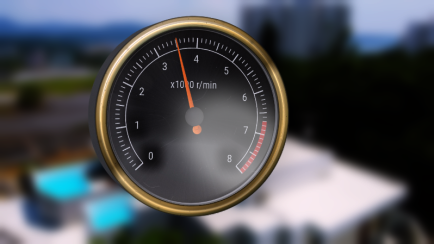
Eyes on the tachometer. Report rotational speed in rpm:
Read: 3500 rpm
